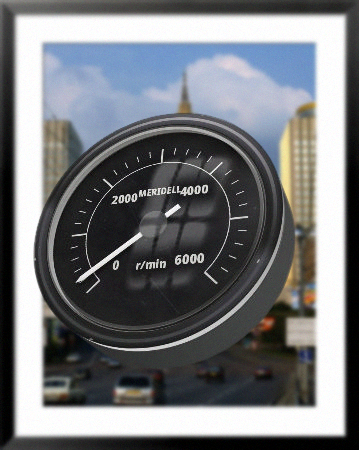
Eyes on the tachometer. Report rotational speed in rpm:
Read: 200 rpm
